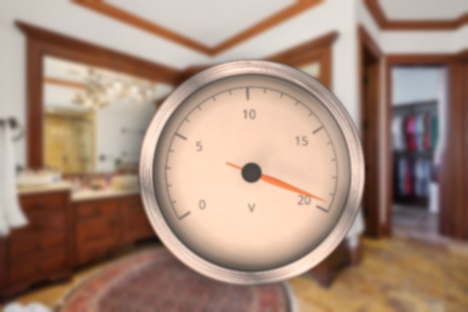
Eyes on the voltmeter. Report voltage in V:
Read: 19.5 V
